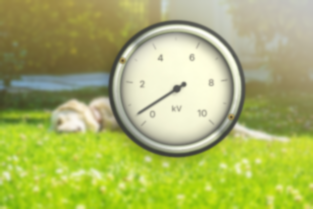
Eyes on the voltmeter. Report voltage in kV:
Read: 0.5 kV
